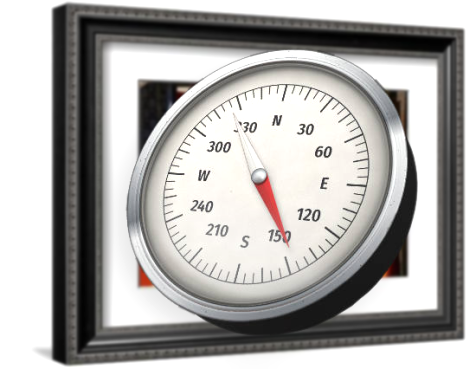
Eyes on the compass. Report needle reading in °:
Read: 145 °
